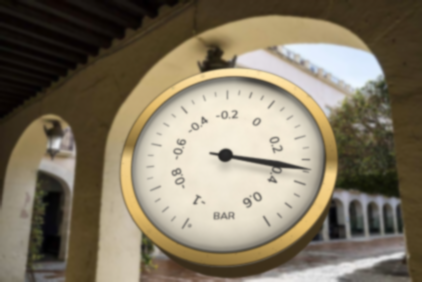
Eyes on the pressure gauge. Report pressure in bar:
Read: 0.35 bar
